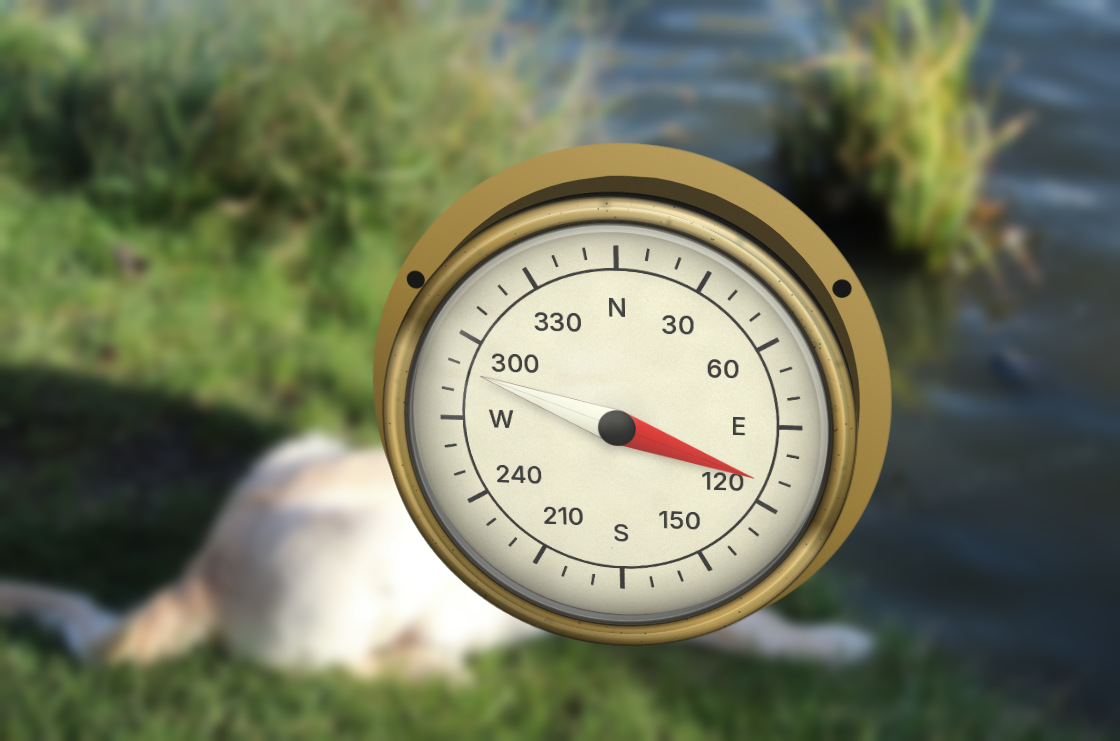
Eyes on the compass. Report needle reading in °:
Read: 110 °
